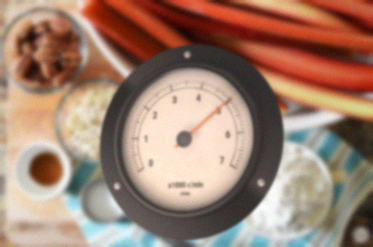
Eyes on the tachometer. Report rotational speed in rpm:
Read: 5000 rpm
